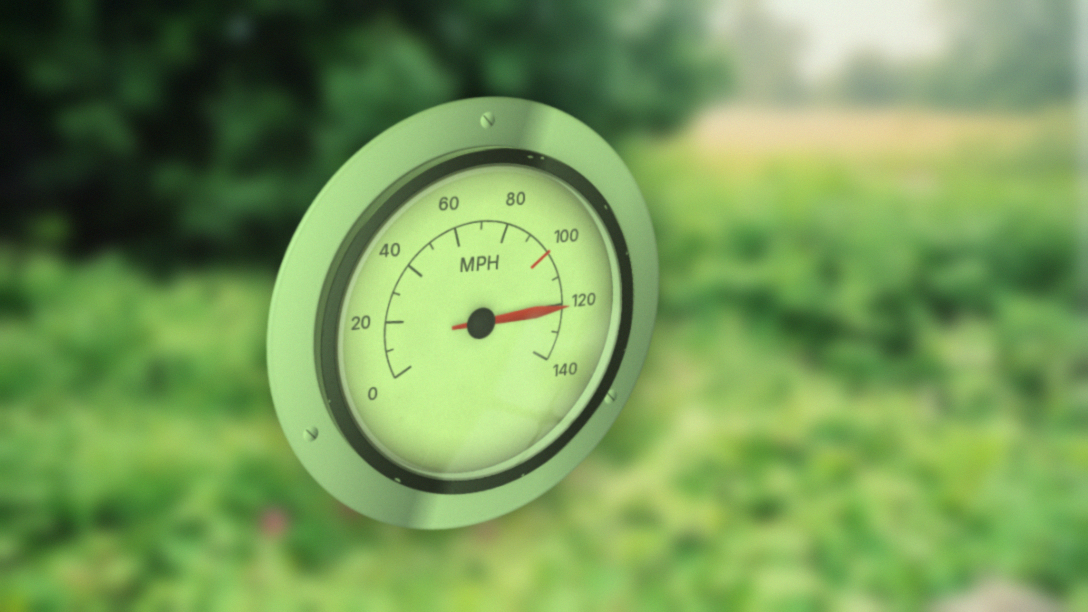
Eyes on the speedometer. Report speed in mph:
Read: 120 mph
